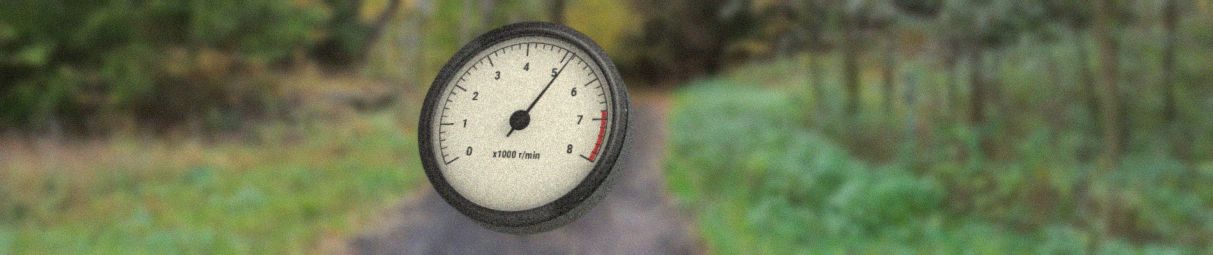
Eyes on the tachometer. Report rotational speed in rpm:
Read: 5200 rpm
